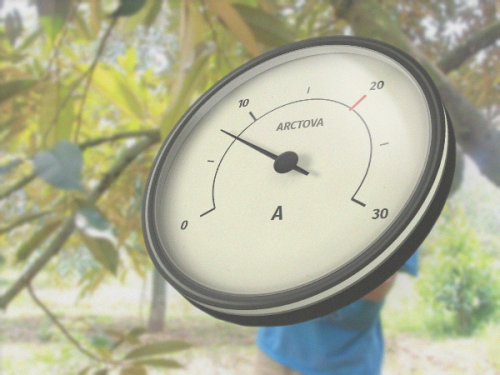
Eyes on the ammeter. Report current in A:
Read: 7.5 A
